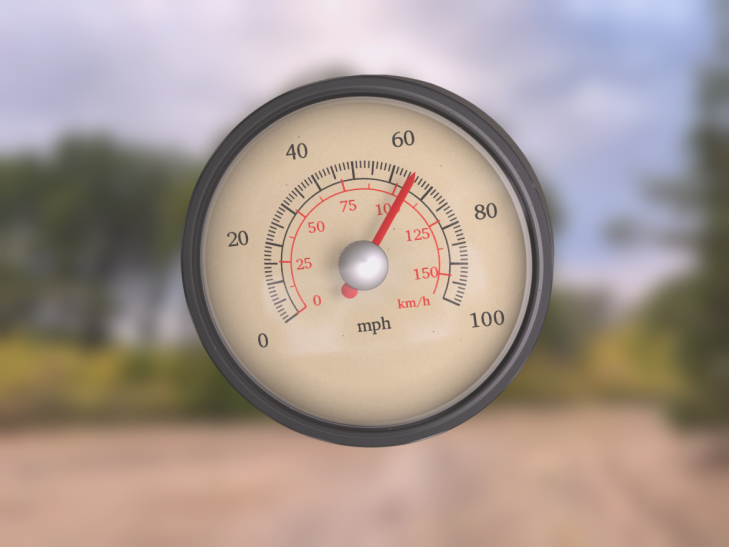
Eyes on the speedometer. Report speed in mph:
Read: 65 mph
